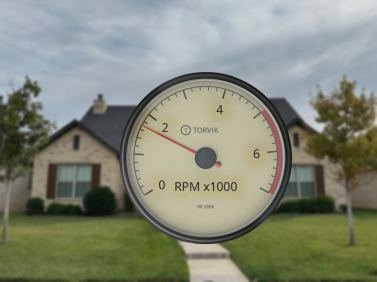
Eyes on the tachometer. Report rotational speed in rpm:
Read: 1700 rpm
